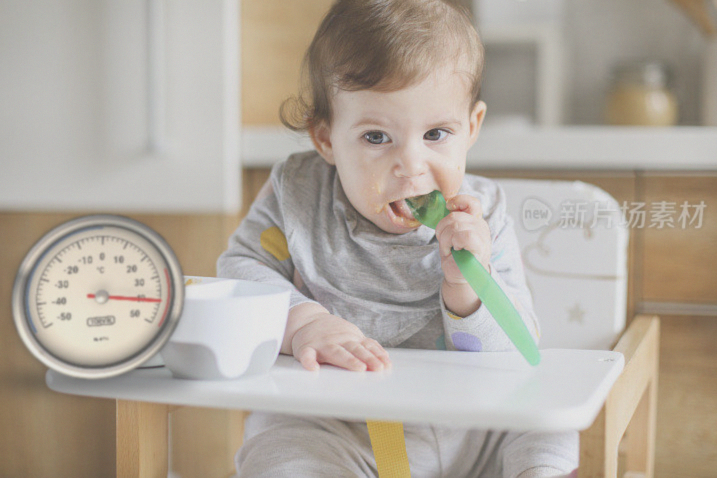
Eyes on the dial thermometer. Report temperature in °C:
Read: 40 °C
